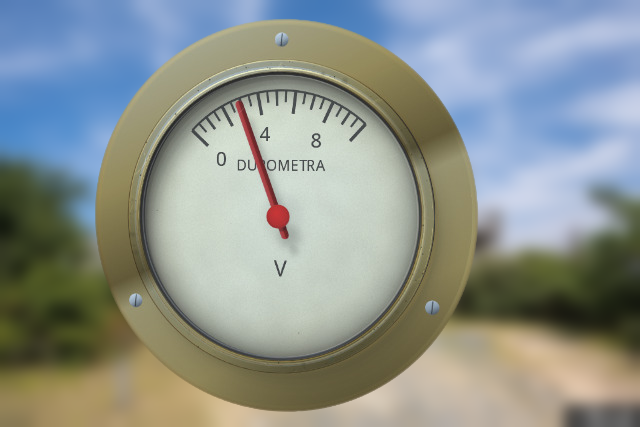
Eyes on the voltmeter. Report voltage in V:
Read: 3 V
